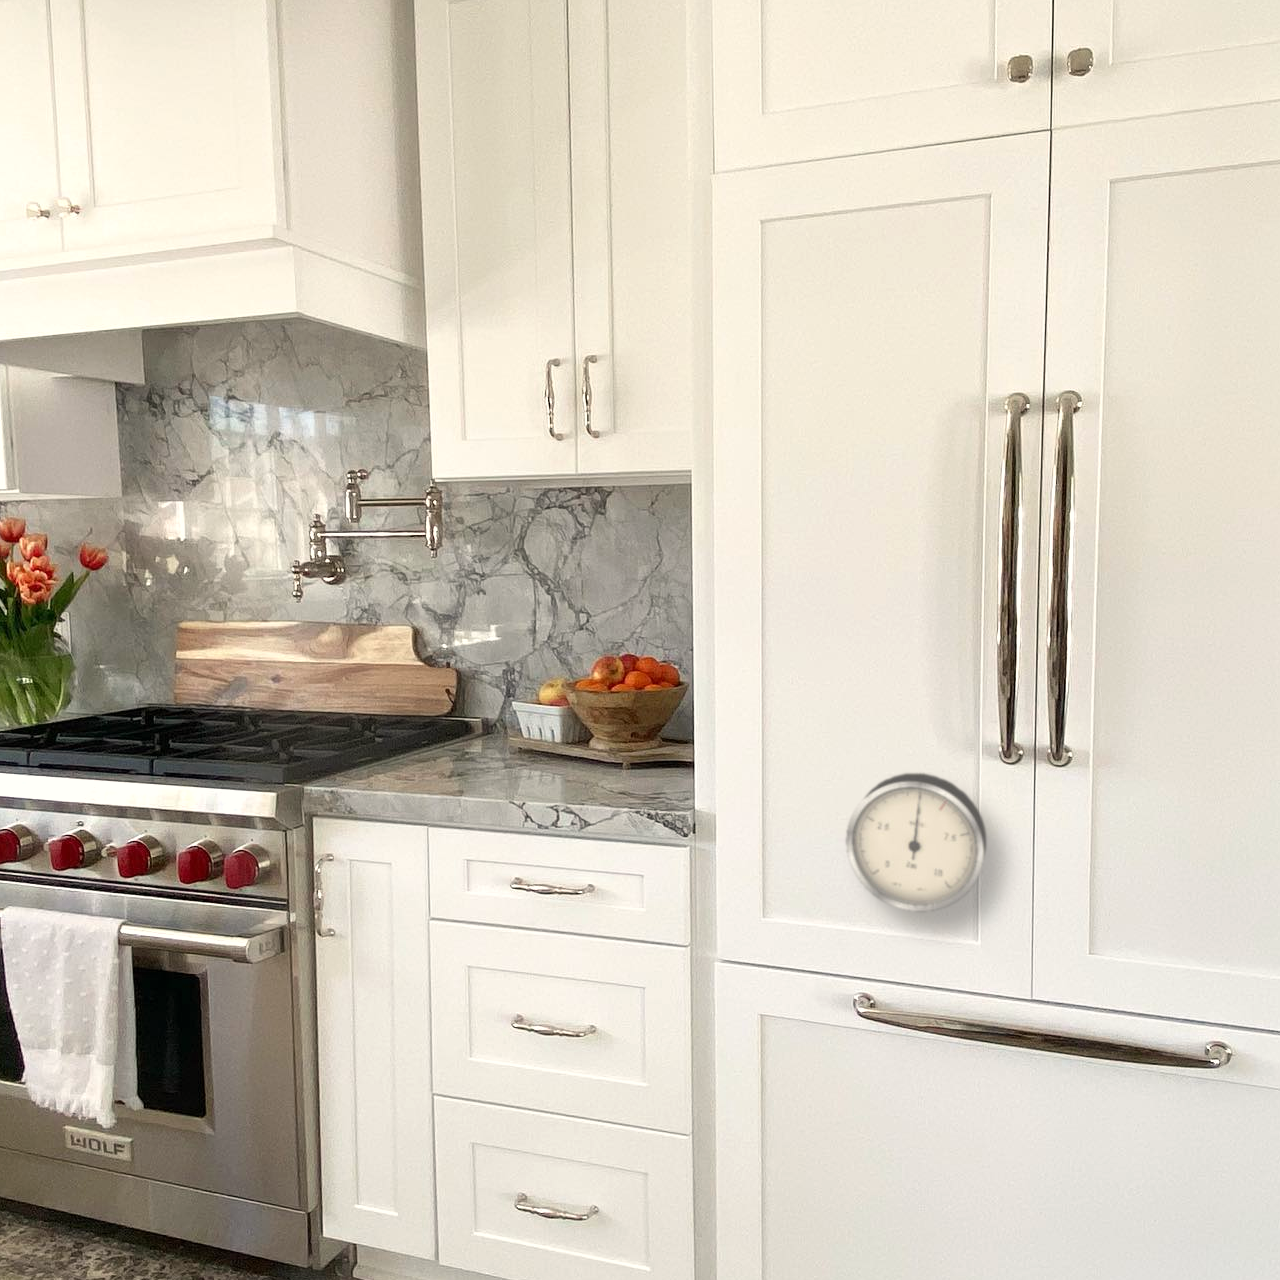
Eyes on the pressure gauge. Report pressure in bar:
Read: 5 bar
